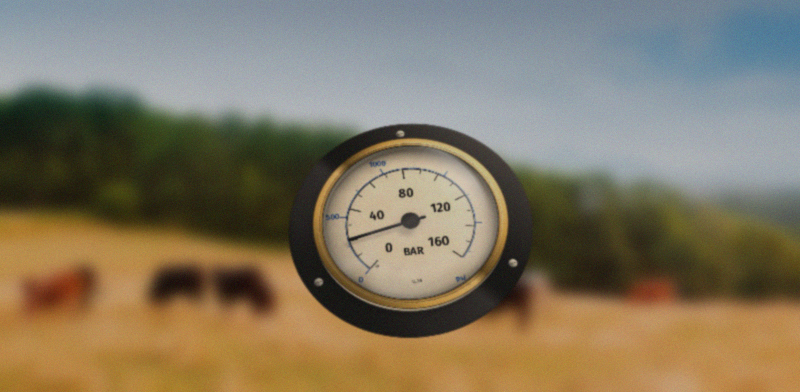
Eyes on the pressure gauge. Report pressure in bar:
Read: 20 bar
